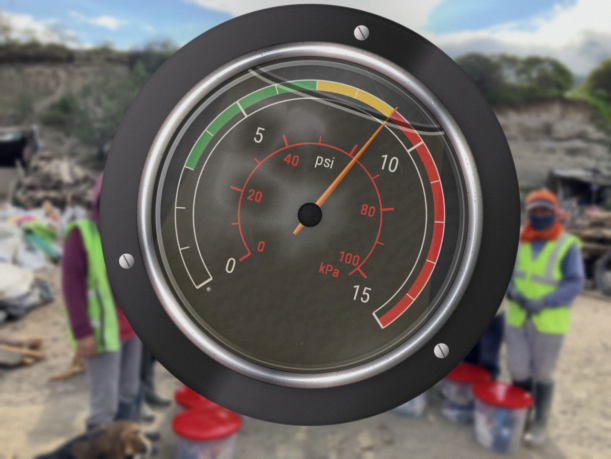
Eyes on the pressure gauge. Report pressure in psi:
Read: 9 psi
